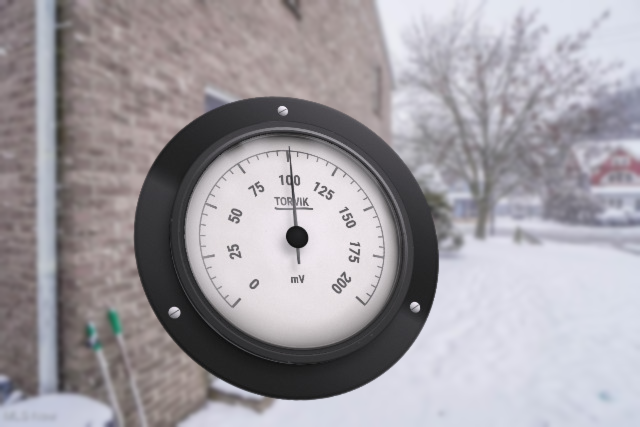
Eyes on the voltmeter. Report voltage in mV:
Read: 100 mV
